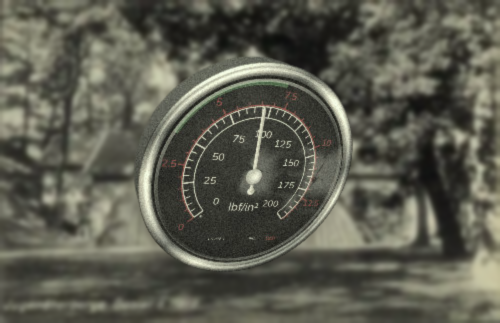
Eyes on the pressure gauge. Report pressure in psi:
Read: 95 psi
